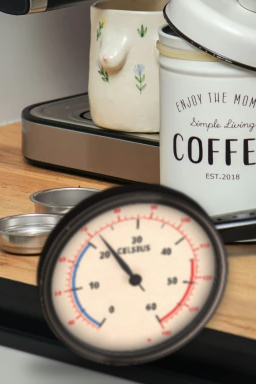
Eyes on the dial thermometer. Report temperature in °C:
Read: 22.5 °C
